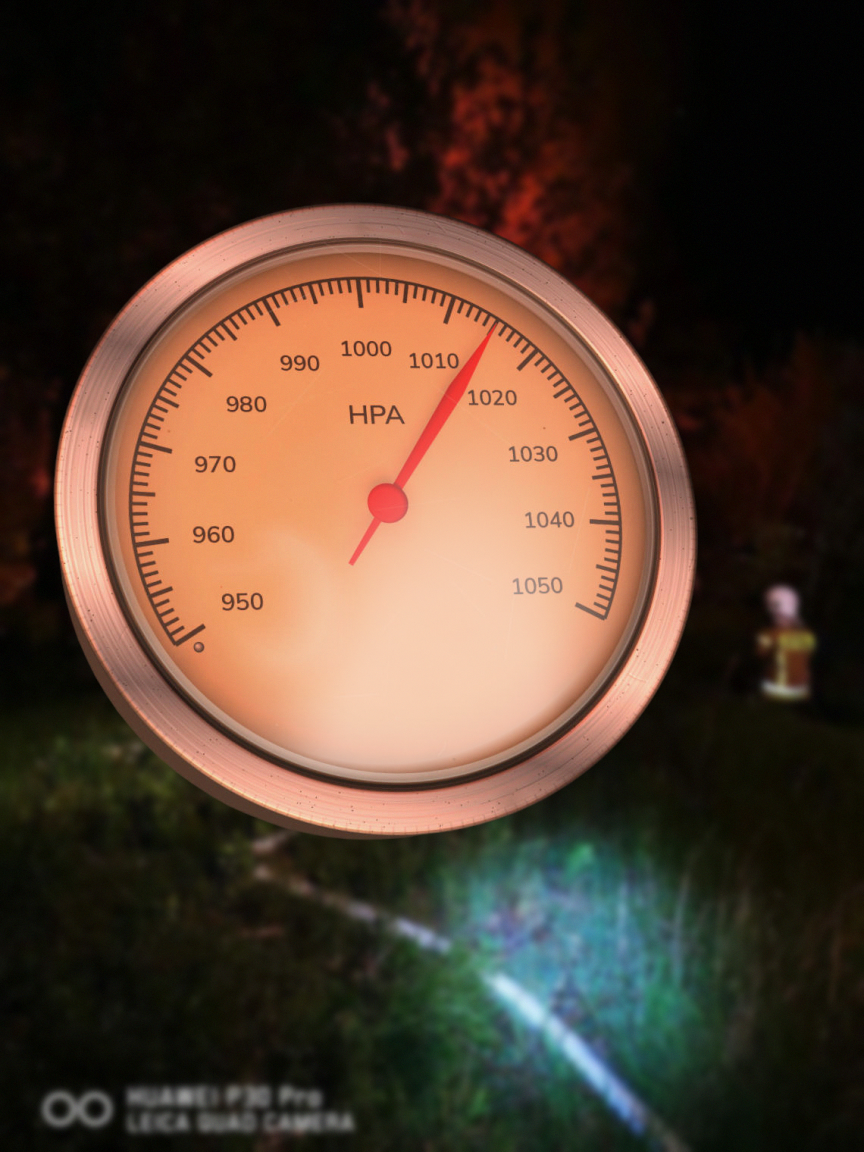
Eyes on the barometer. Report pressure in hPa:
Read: 1015 hPa
